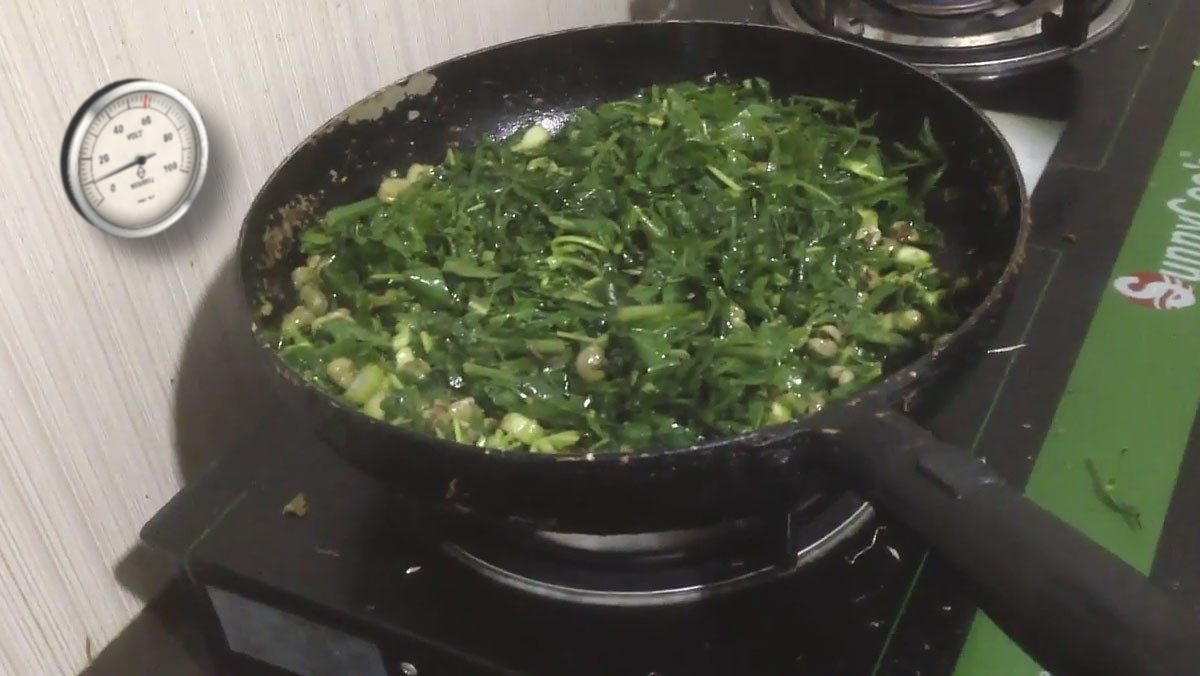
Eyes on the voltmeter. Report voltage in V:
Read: 10 V
